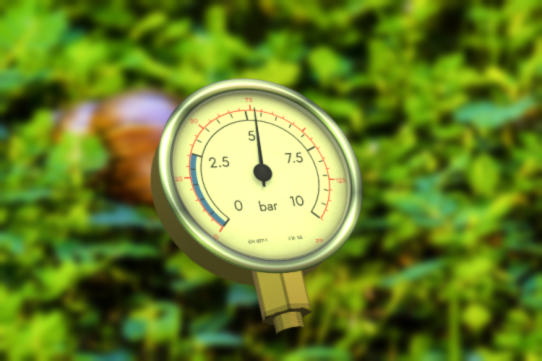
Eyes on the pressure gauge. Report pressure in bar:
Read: 5.25 bar
